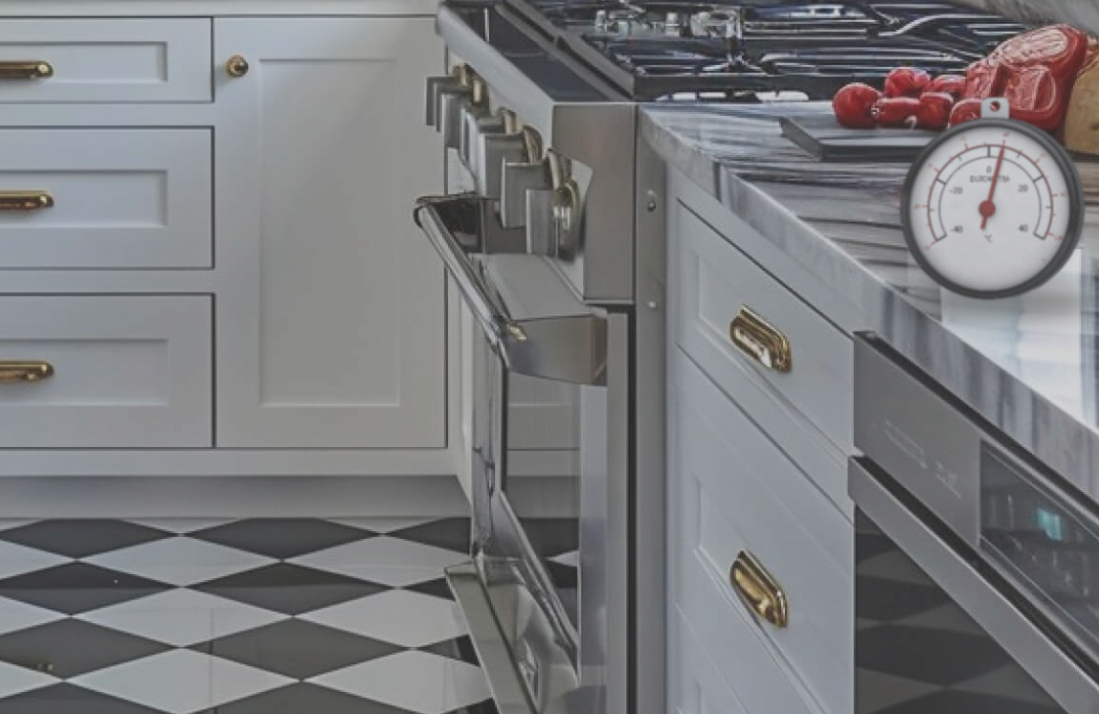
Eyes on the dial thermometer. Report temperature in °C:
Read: 5 °C
